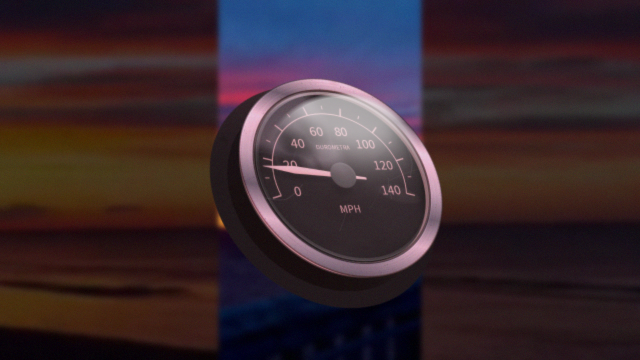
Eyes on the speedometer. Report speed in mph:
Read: 15 mph
